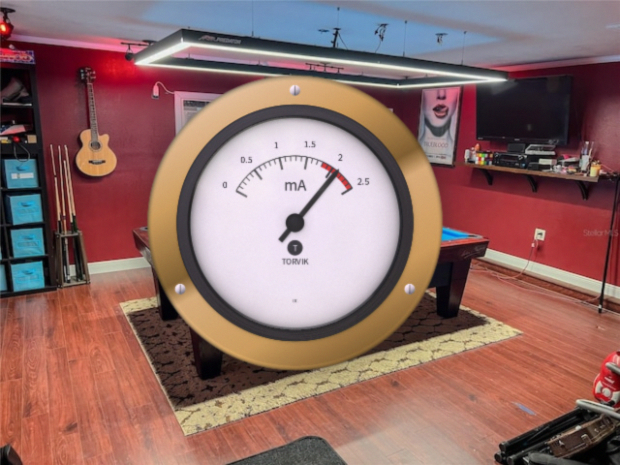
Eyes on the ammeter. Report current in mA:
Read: 2.1 mA
